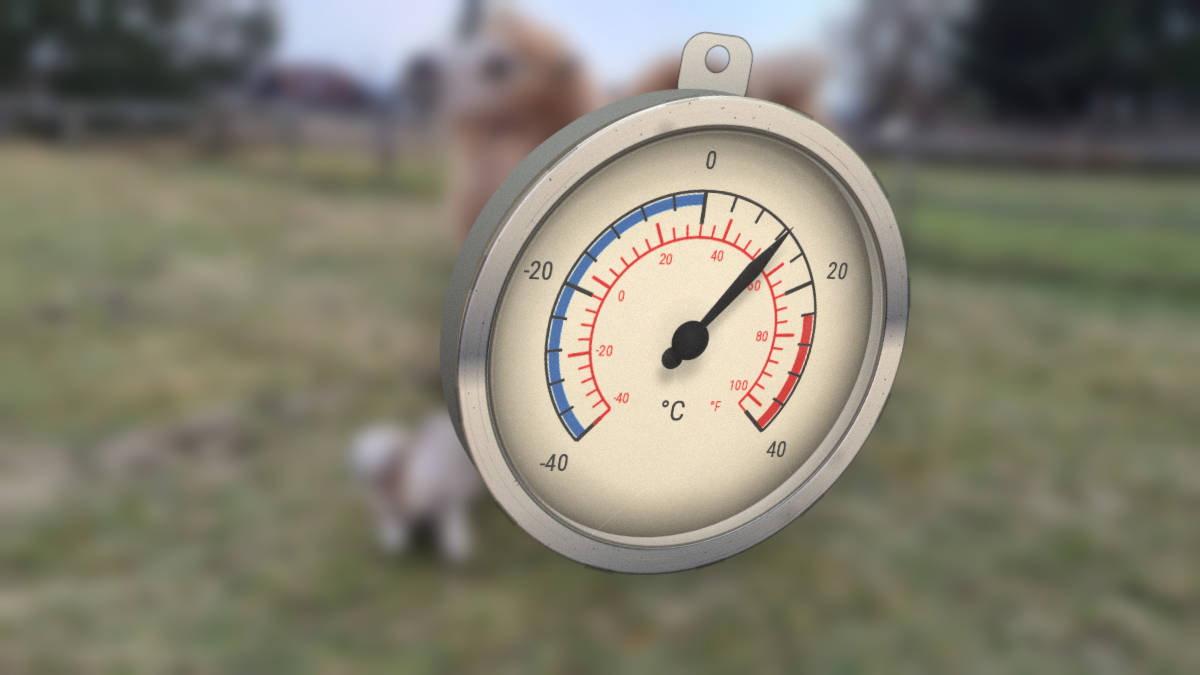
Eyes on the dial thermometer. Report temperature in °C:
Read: 12 °C
